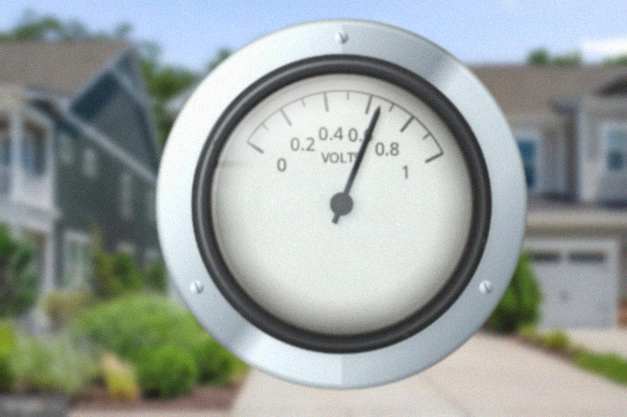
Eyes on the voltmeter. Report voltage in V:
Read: 0.65 V
